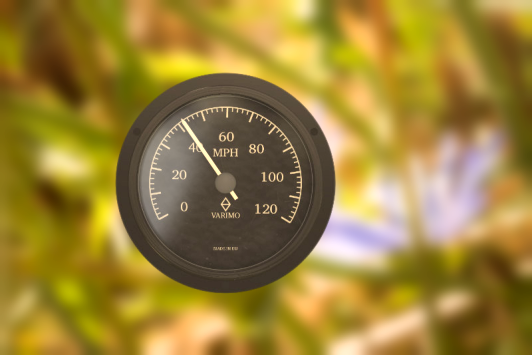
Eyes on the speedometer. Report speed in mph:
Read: 42 mph
